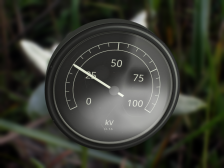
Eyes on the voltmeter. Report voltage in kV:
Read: 25 kV
